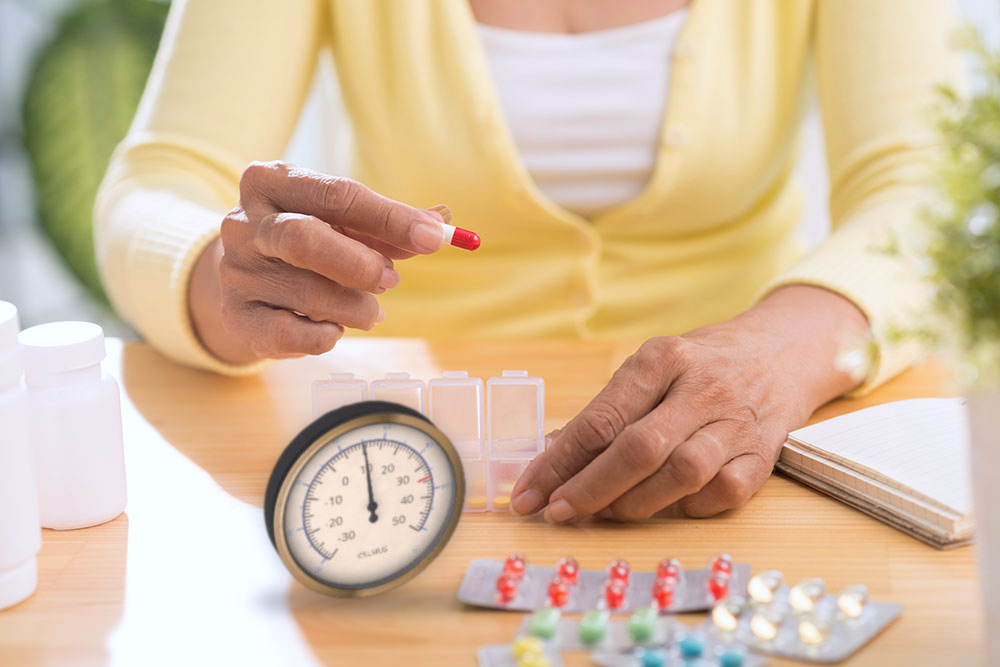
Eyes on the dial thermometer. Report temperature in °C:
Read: 10 °C
